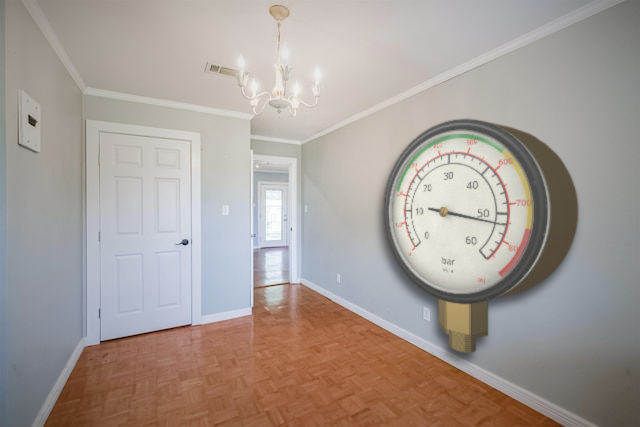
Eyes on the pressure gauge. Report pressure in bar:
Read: 52 bar
